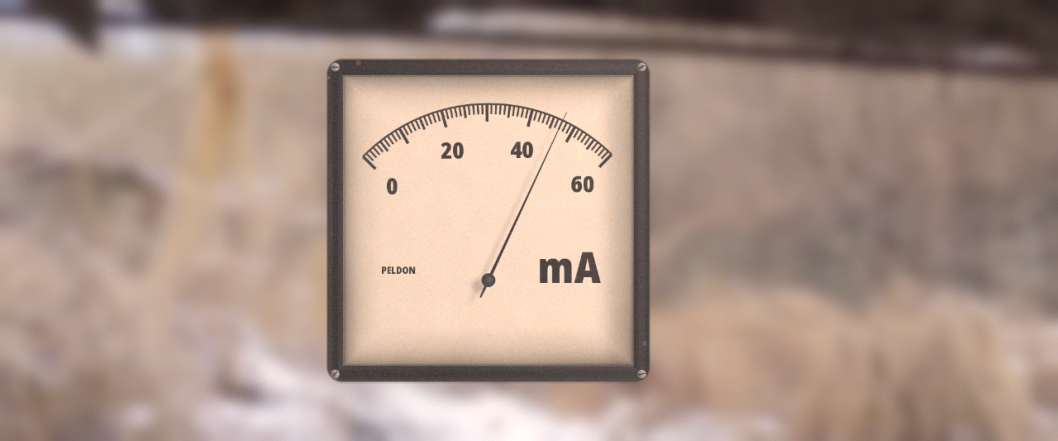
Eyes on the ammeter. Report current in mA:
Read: 47 mA
